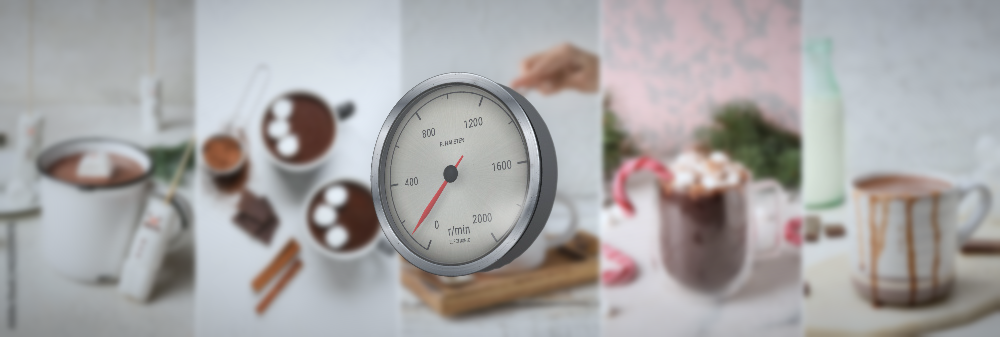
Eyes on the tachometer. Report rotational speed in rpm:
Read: 100 rpm
